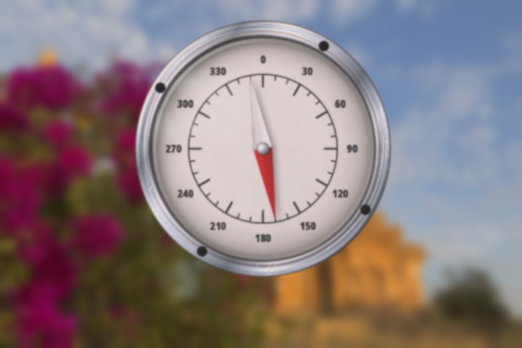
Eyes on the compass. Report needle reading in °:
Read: 170 °
